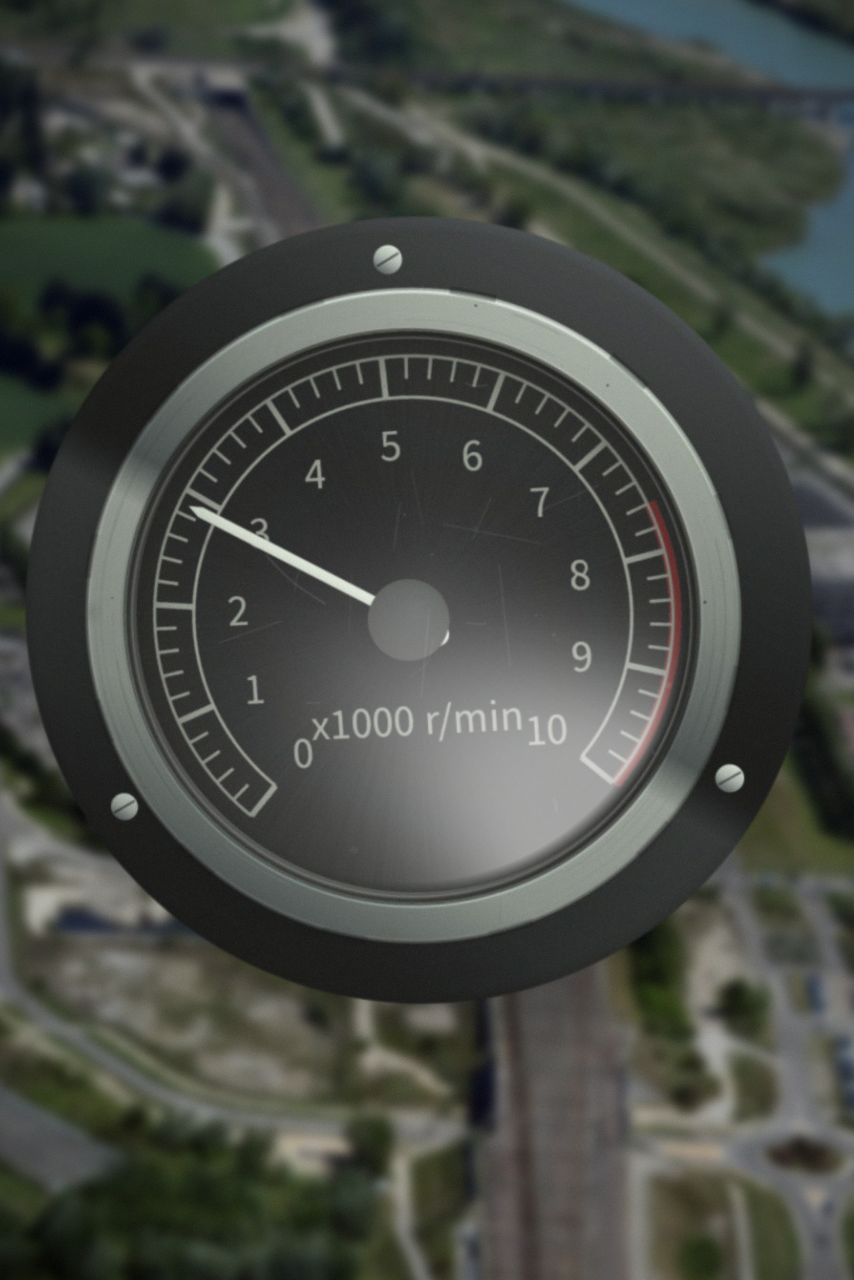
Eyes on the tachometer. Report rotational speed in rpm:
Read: 2900 rpm
